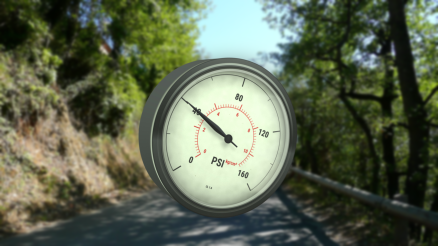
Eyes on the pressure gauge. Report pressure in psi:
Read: 40 psi
